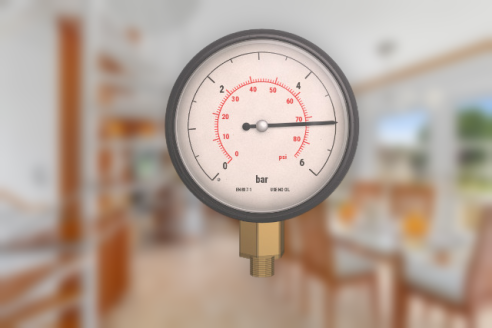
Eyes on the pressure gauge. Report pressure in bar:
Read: 5 bar
